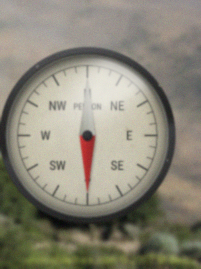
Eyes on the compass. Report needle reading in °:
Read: 180 °
